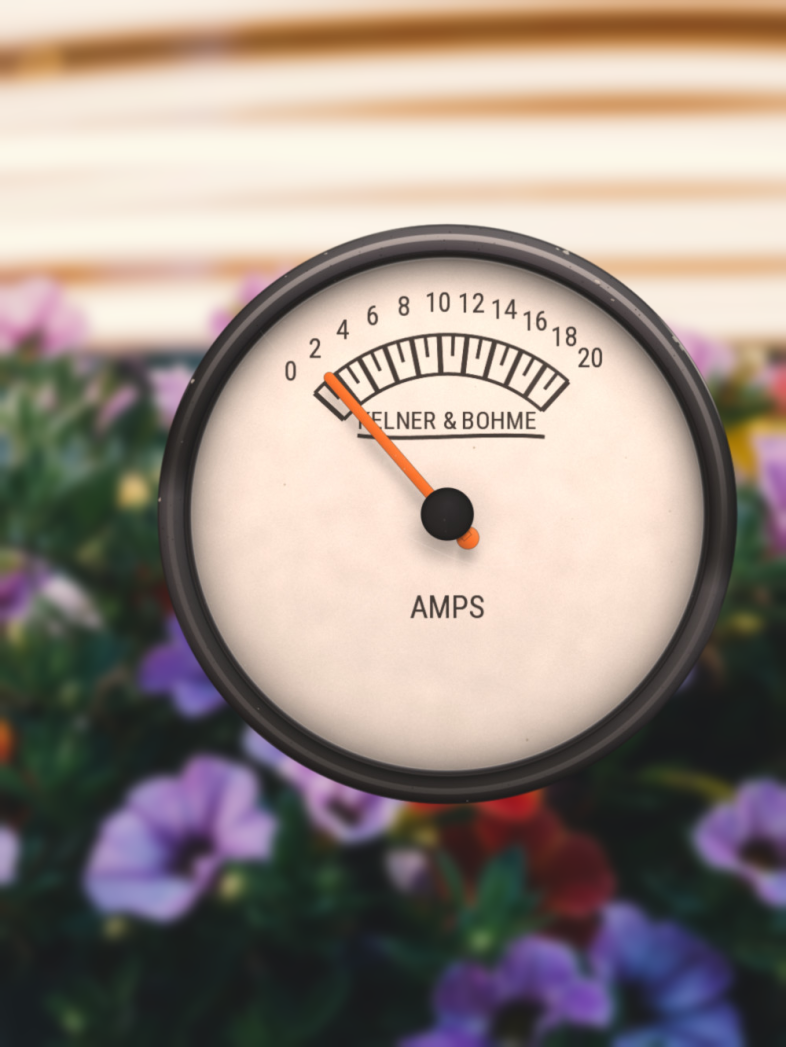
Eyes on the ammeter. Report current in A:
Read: 1.5 A
